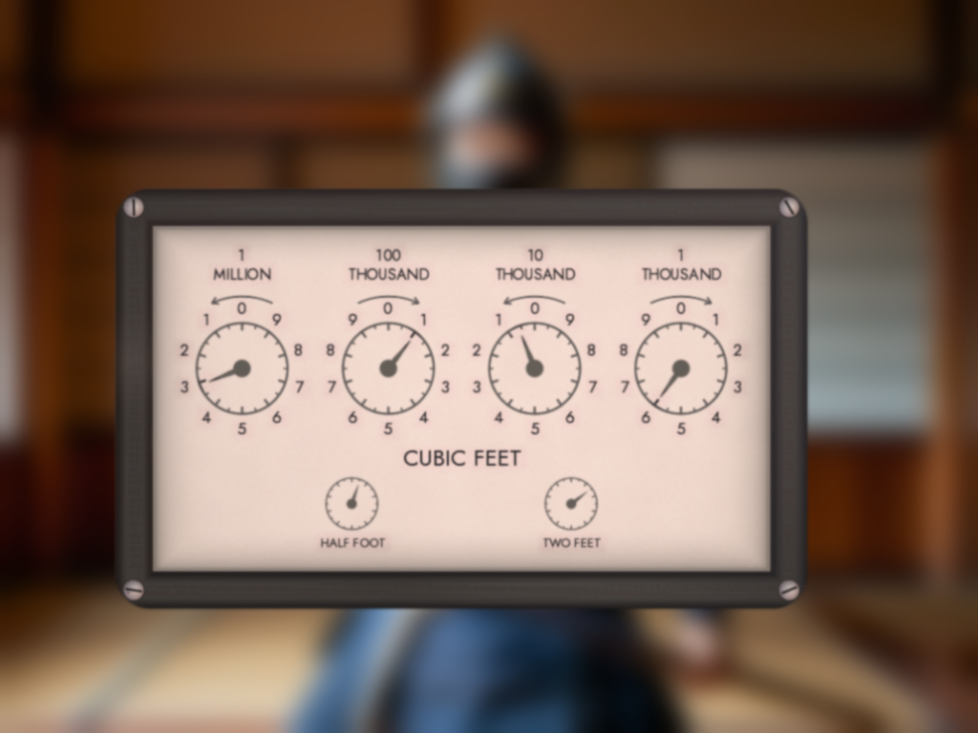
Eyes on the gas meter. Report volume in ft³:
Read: 310600 ft³
